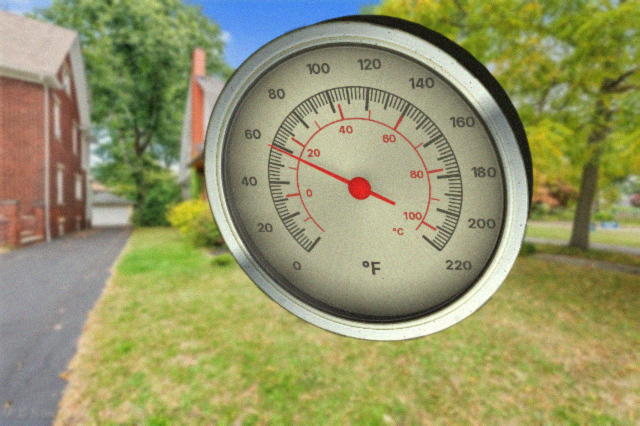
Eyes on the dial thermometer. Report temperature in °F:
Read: 60 °F
